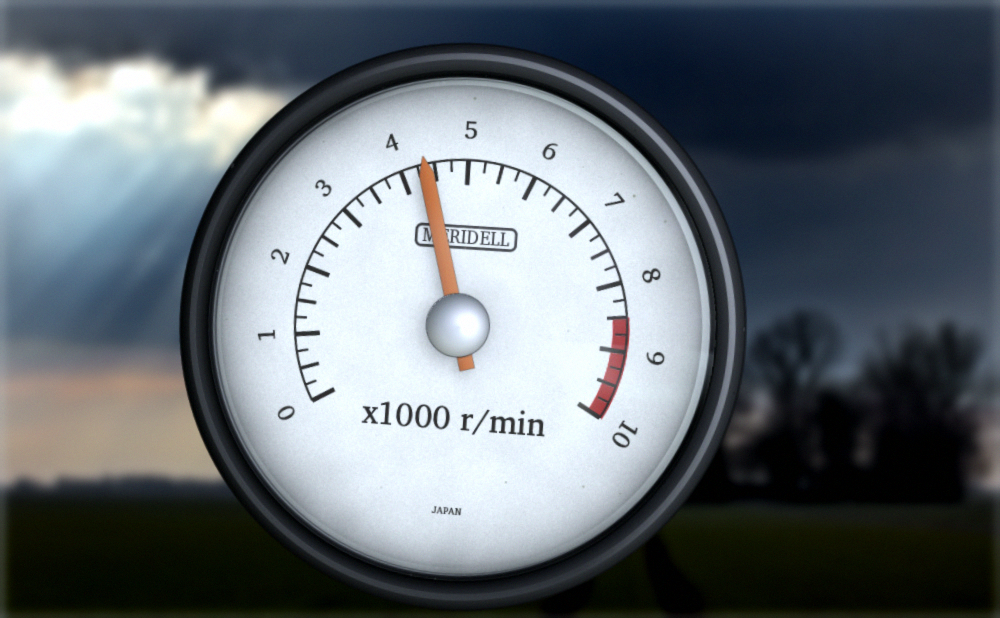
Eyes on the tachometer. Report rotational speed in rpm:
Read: 4375 rpm
